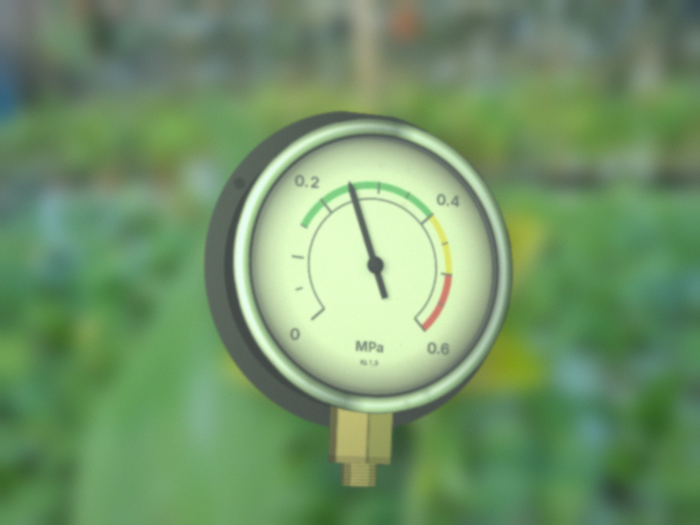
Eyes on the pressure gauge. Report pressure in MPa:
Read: 0.25 MPa
